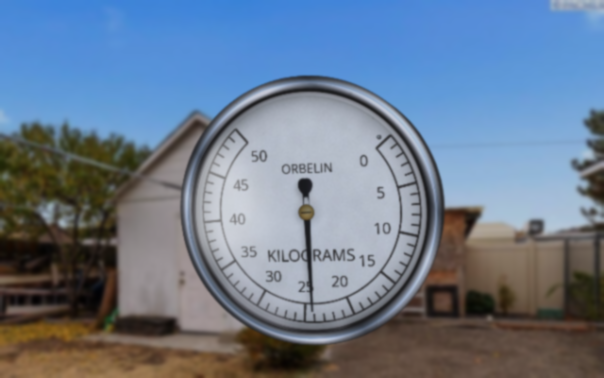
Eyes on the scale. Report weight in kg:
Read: 24 kg
